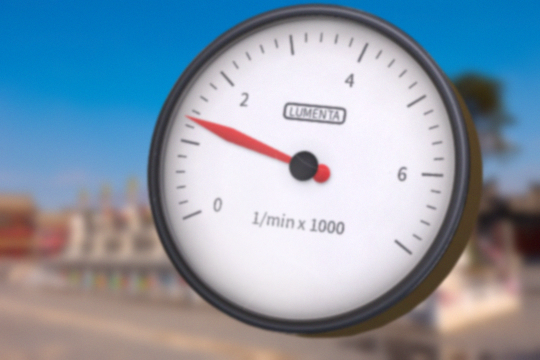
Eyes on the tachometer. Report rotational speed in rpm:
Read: 1300 rpm
